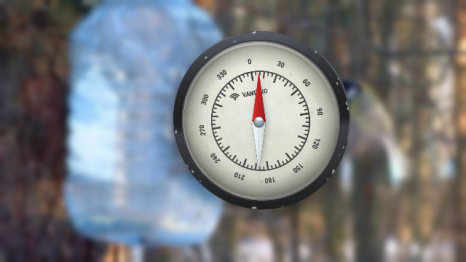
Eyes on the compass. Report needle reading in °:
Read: 10 °
